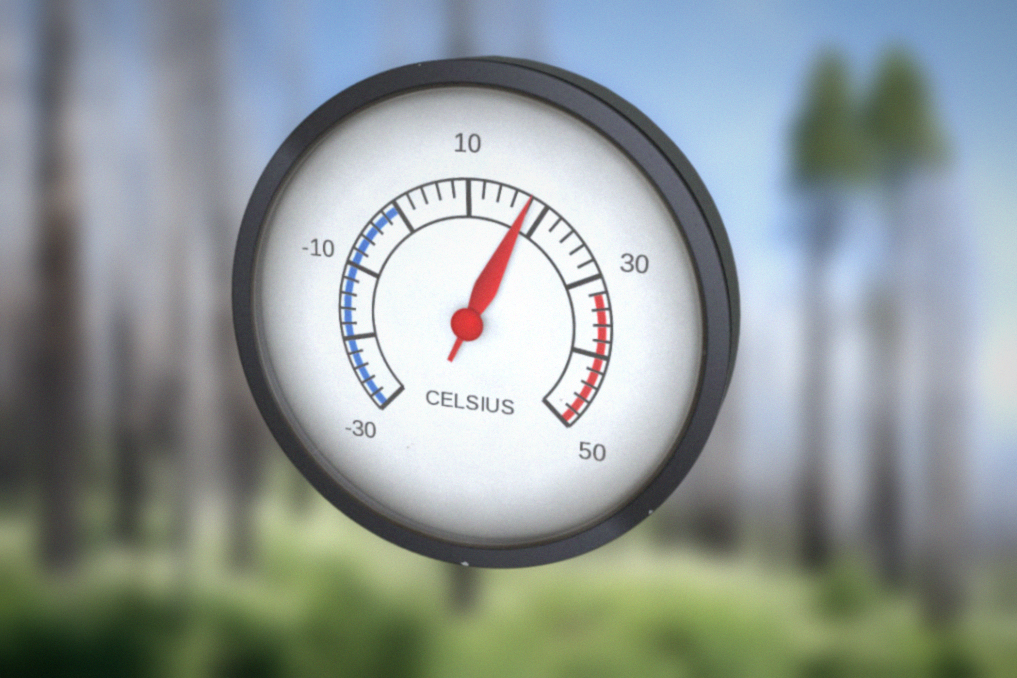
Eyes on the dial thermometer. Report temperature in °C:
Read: 18 °C
